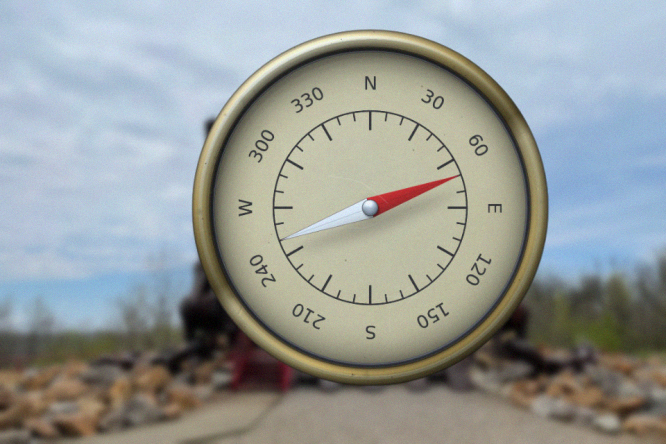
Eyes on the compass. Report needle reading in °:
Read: 70 °
